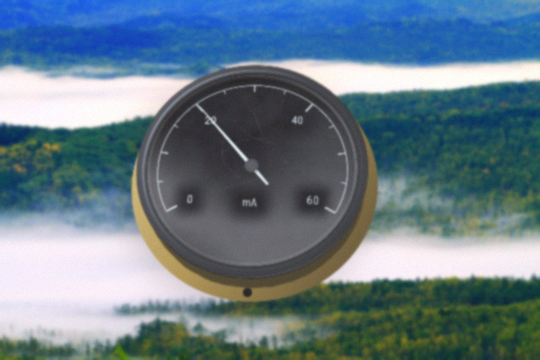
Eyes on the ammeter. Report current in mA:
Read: 20 mA
